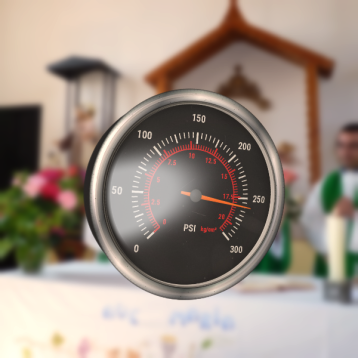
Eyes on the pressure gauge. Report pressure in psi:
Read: 260 psi
